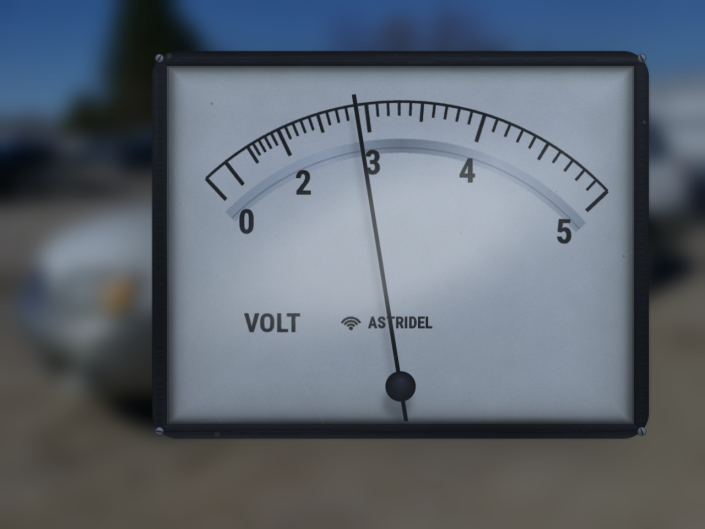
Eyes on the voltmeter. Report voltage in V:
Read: 2.9 V
